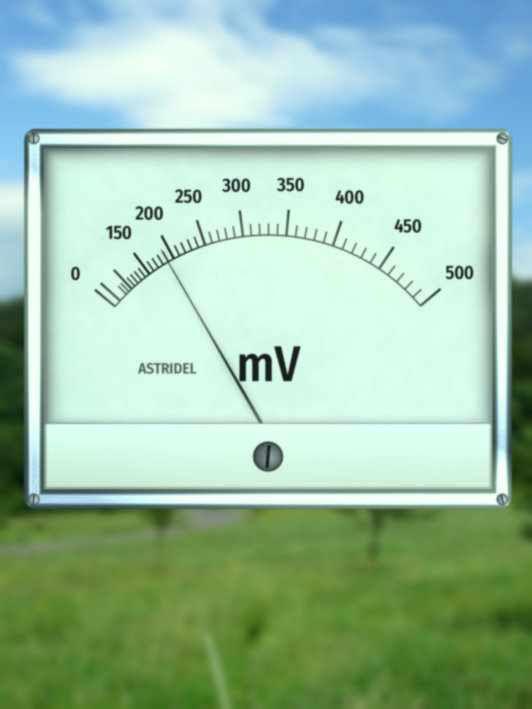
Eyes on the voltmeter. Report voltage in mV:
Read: 190 mV
